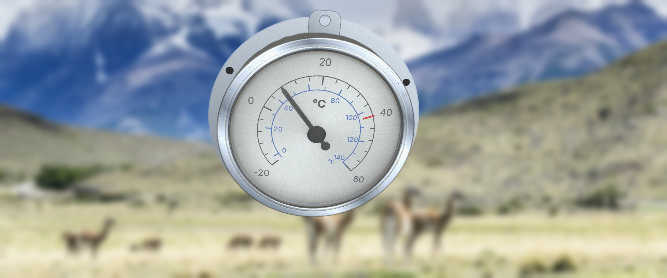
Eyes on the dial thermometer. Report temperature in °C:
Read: 8 °C
